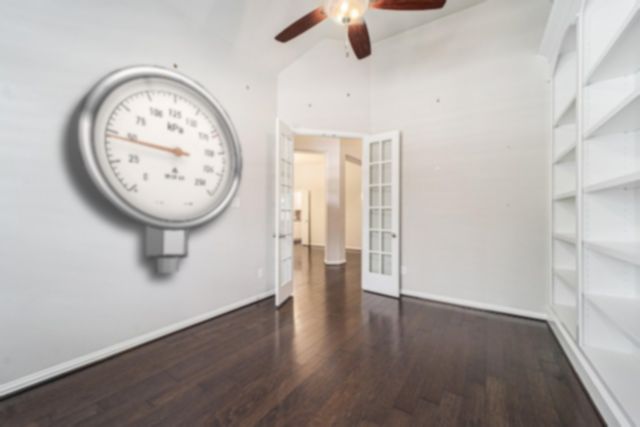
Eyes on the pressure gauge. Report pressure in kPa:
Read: 45 kPa
